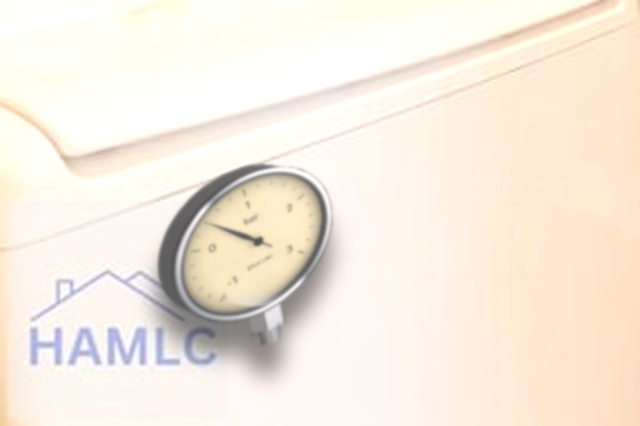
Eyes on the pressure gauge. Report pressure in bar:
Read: 0.4 bar
